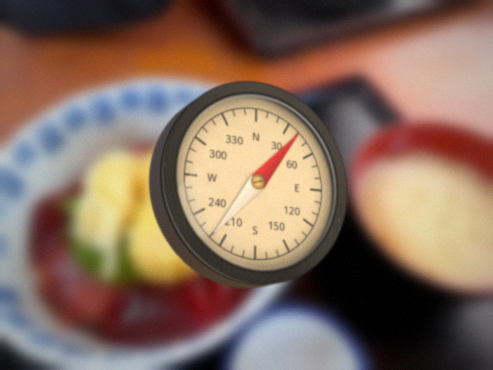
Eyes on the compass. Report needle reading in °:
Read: 40 °
